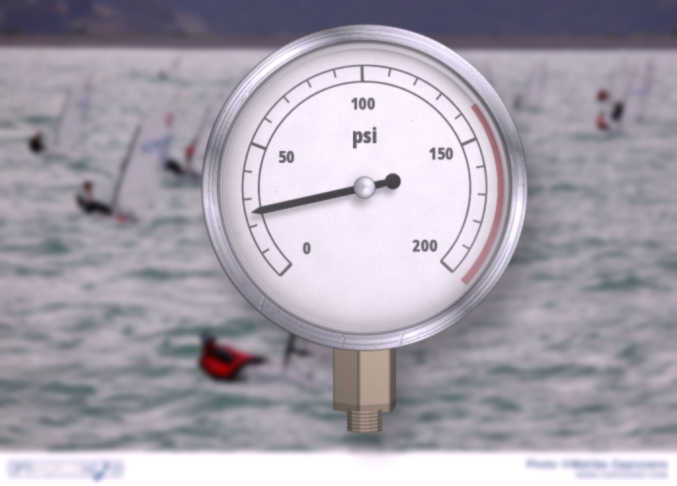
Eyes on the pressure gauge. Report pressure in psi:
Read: 25 psi
